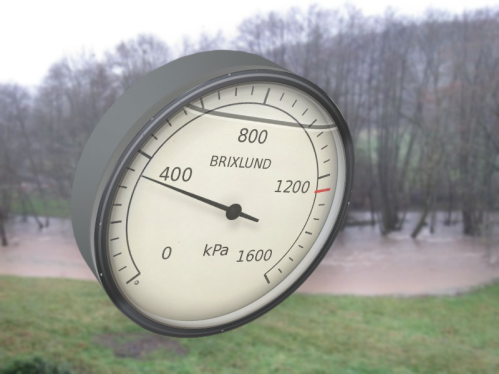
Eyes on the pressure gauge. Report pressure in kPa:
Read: 350 kPa
